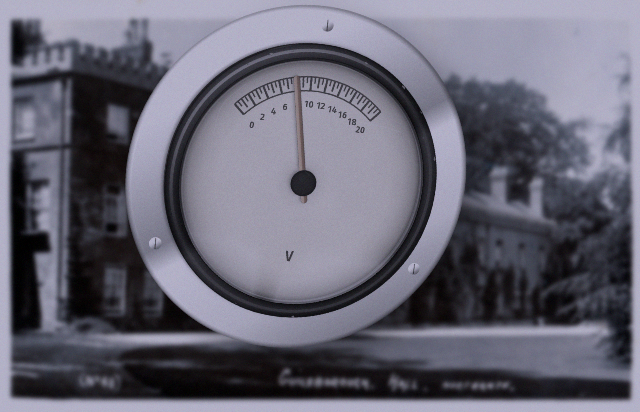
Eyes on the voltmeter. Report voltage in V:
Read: 8 V
